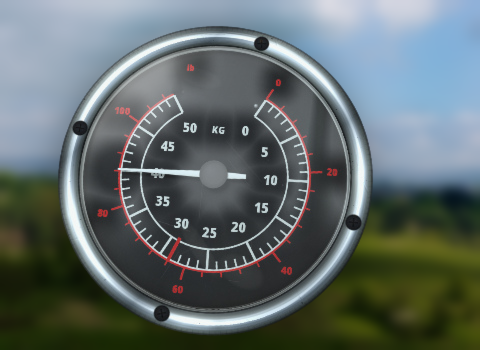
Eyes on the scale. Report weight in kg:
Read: 40 kg
